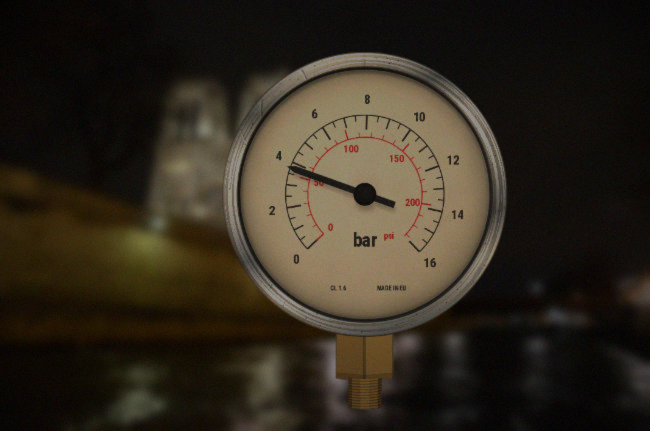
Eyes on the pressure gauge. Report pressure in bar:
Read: 3.75 bar
